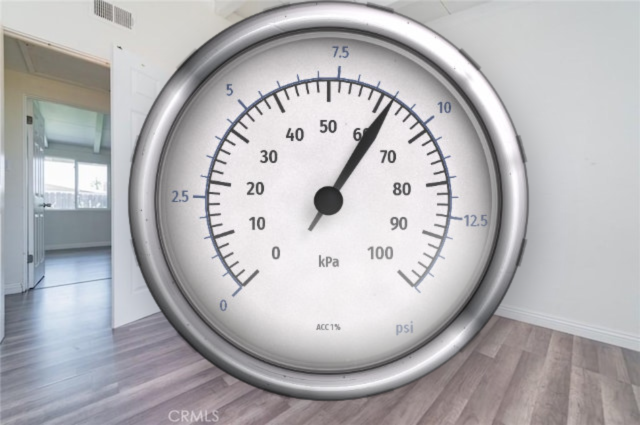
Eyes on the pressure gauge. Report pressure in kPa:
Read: 62 kPa
